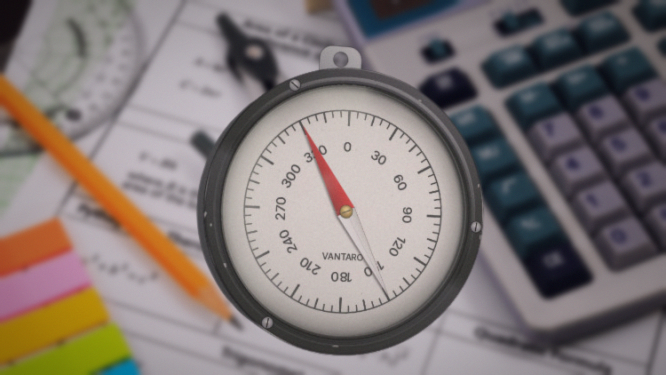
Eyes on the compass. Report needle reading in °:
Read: 330 °
